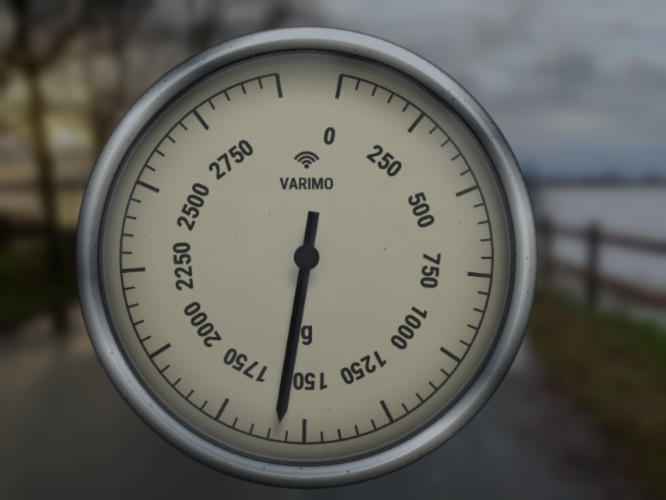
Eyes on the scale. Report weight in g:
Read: 1575 g
